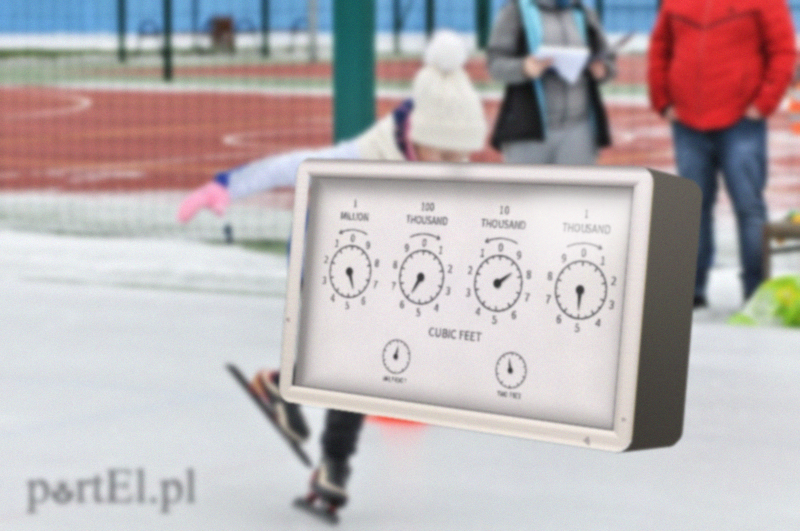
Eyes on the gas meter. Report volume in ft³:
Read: 558500 ft³
